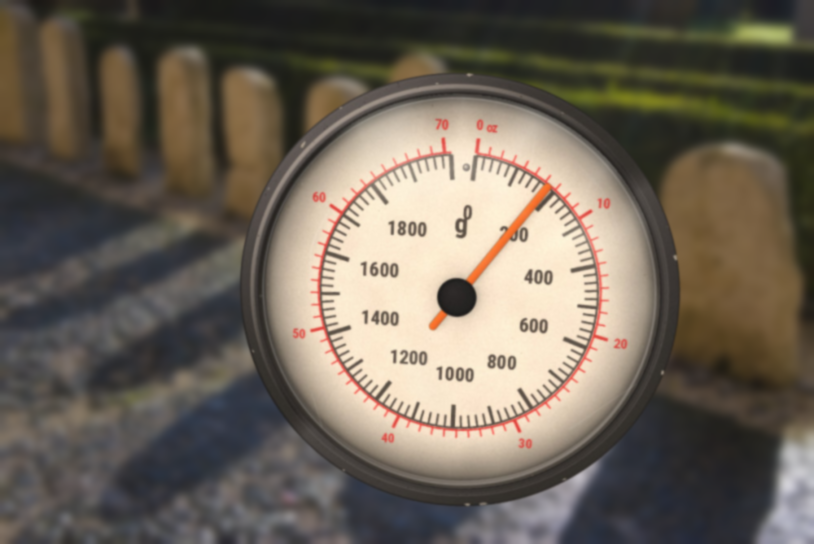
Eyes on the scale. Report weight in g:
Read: 180 g
